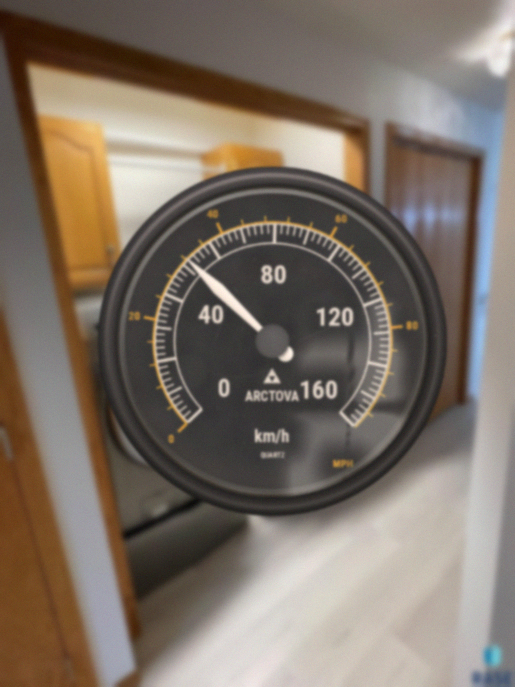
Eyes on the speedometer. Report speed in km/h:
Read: 52 km/h
